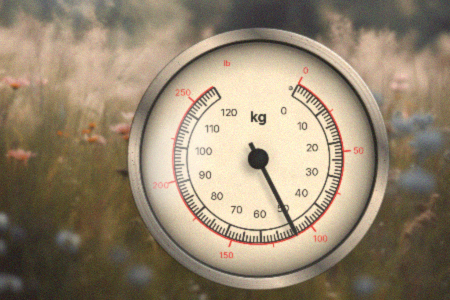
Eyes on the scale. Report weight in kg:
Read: 50 kg
